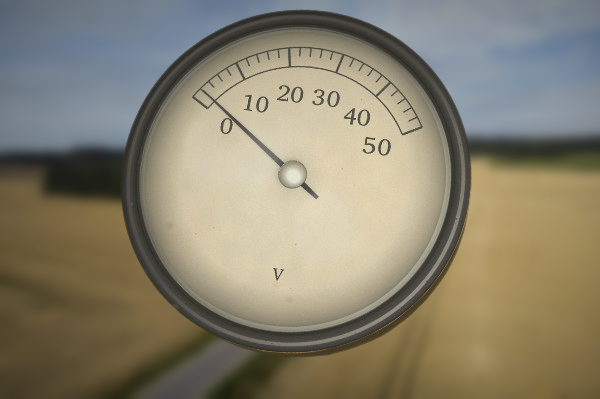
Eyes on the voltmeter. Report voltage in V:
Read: 2 V
